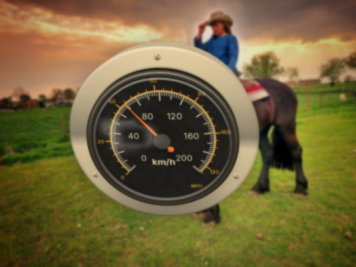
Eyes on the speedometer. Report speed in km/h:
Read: 70 km/h
